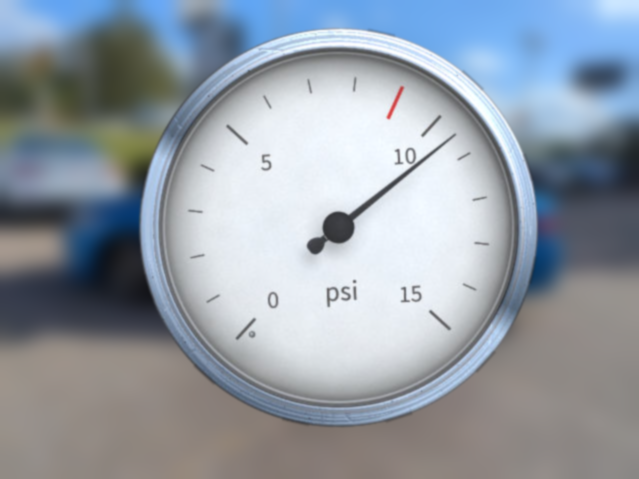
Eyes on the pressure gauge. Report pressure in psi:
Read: 10.5 psi
